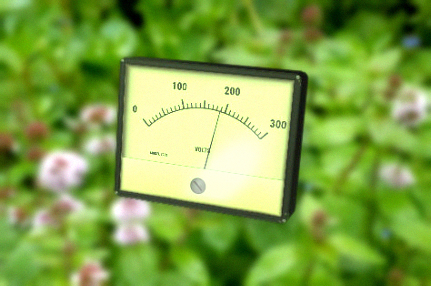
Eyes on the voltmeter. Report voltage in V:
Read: 190 V
